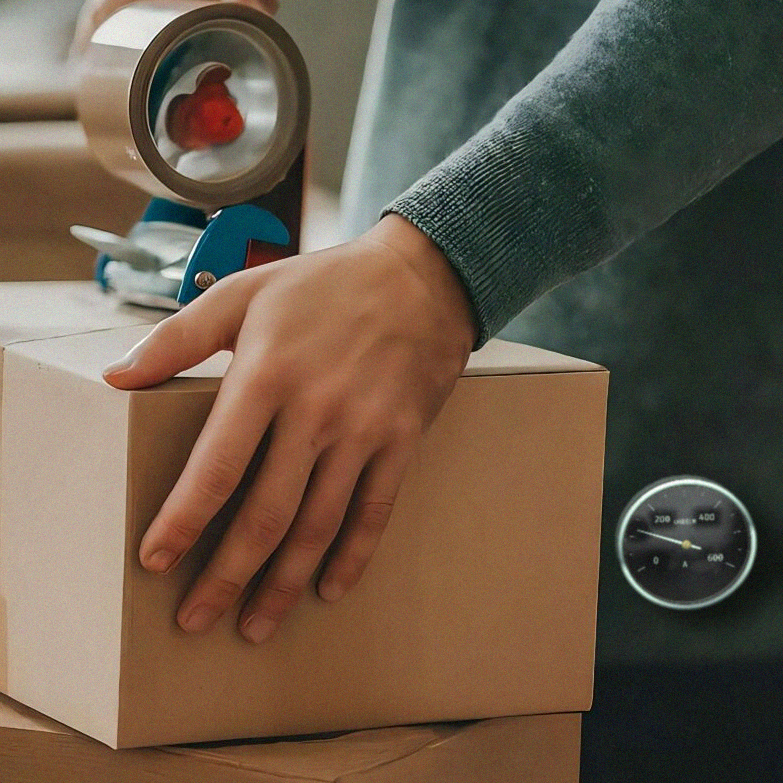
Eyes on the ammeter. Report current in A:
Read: 125 A
